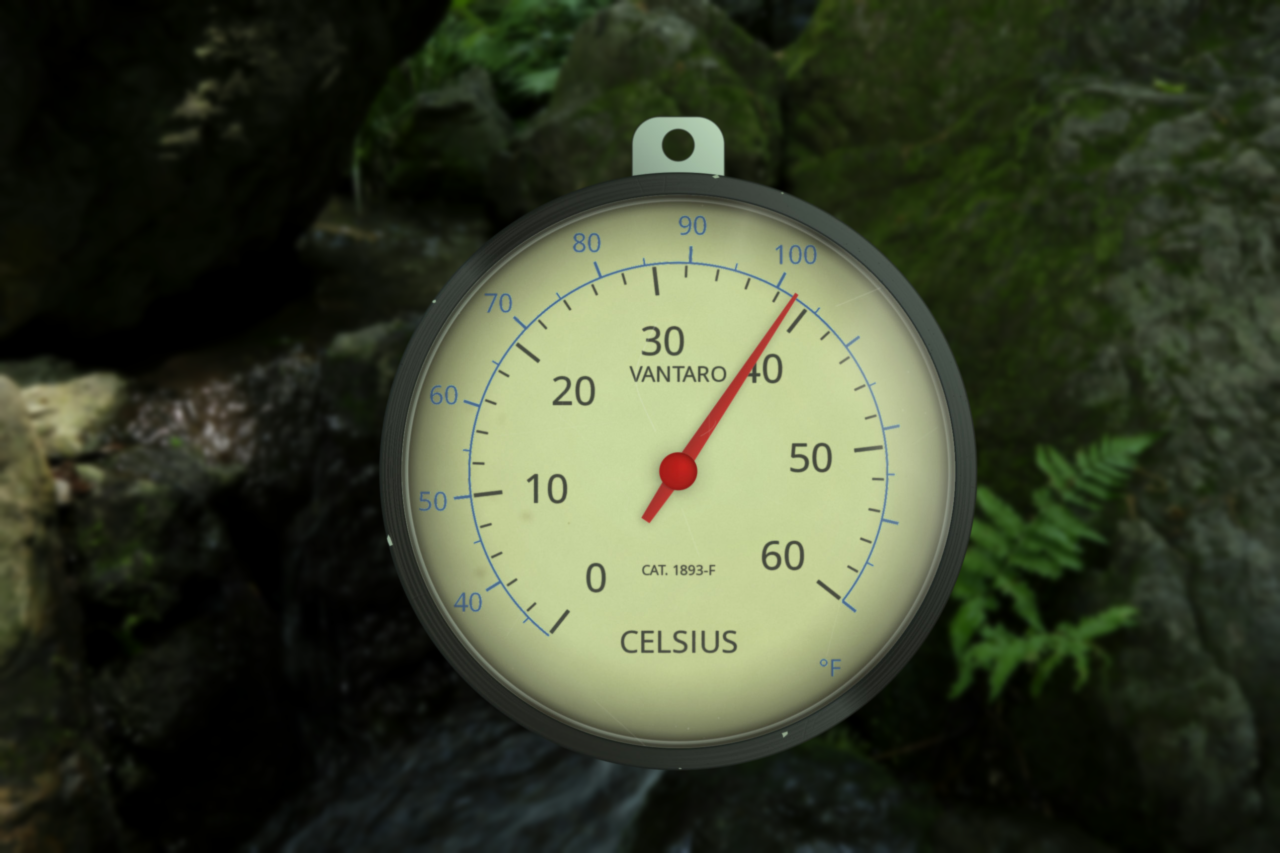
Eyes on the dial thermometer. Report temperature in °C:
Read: 39 °C
